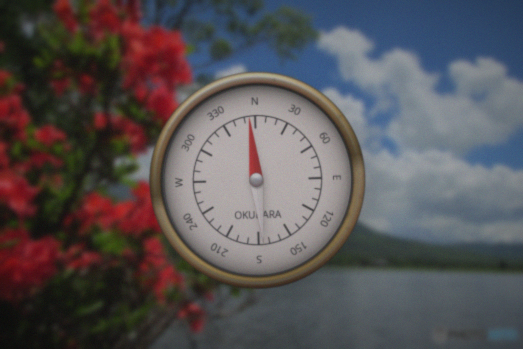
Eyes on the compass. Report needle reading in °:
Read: 355 °
